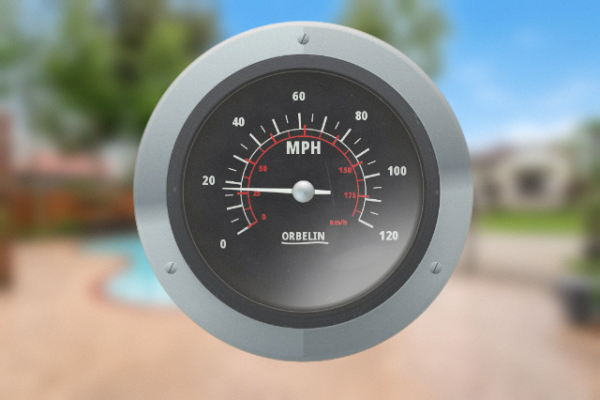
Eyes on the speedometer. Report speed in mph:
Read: 17.5 mph
